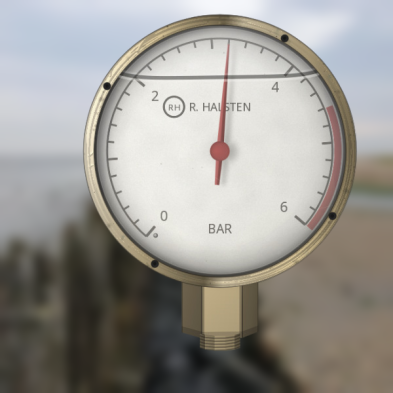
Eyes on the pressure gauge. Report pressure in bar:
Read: 3.2 bar
